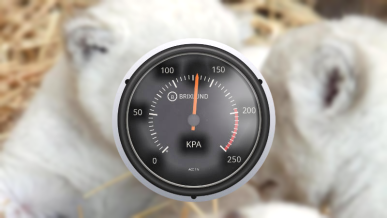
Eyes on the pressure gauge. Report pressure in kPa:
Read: 130 kPa
